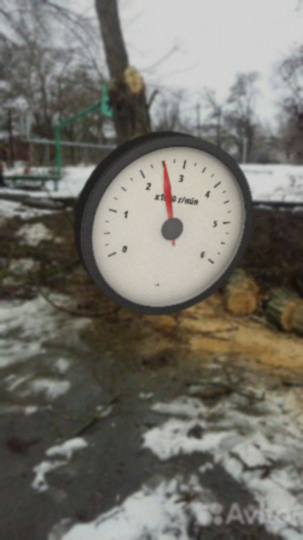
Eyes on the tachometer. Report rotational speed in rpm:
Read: 2500 rpm
